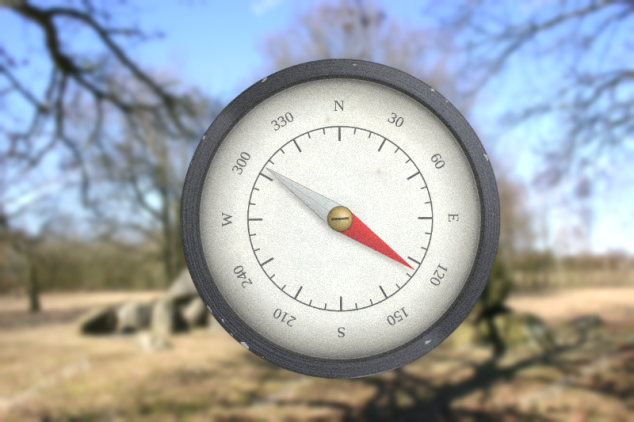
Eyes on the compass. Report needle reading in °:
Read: 125 °
